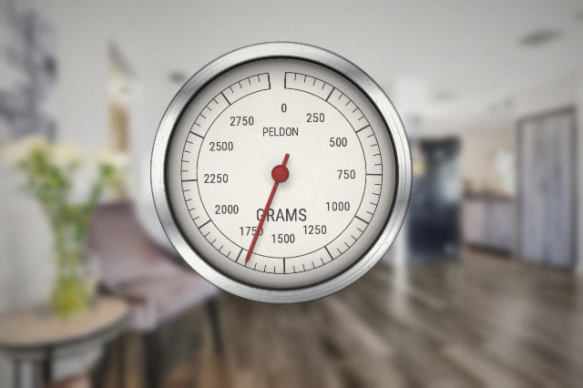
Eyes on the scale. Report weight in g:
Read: 1700 g
